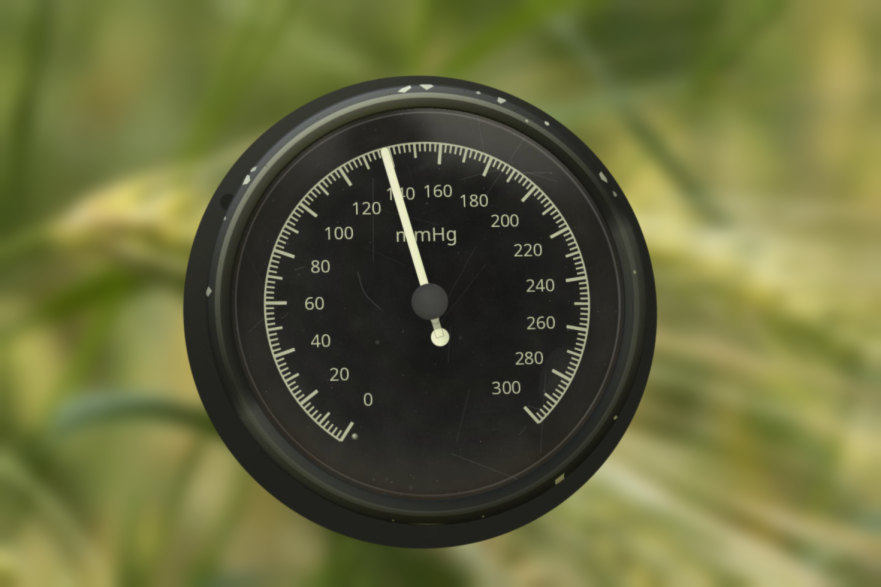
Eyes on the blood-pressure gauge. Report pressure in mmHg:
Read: 138 mmHg
